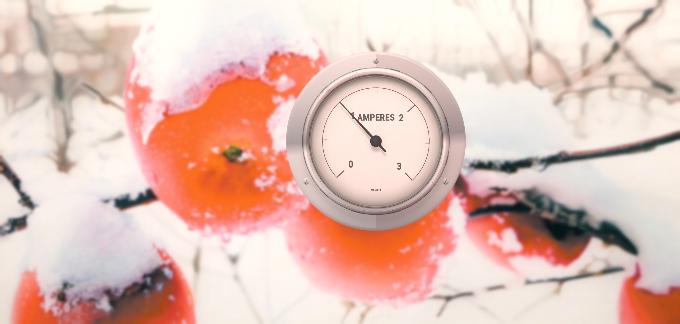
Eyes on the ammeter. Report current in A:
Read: 1 A
